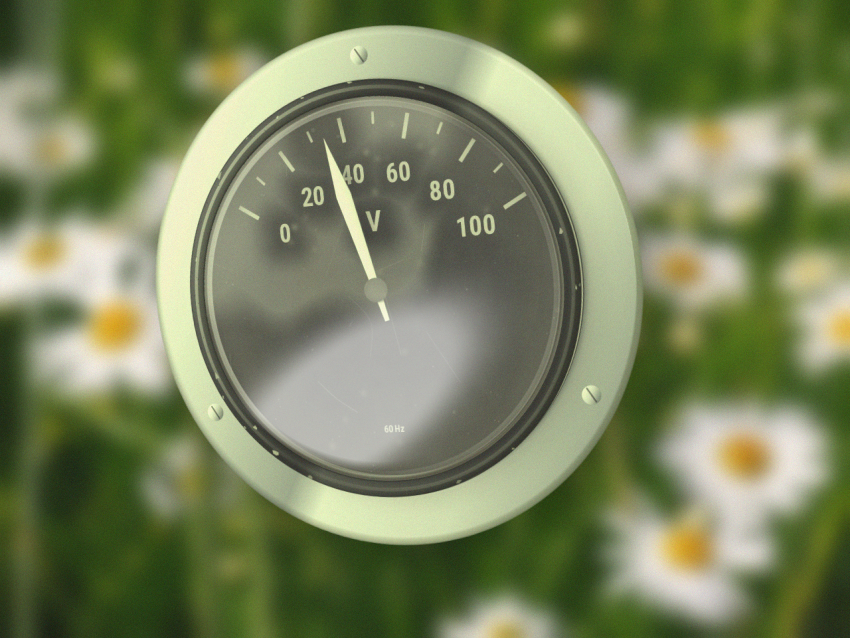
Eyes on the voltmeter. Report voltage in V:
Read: 35 V
